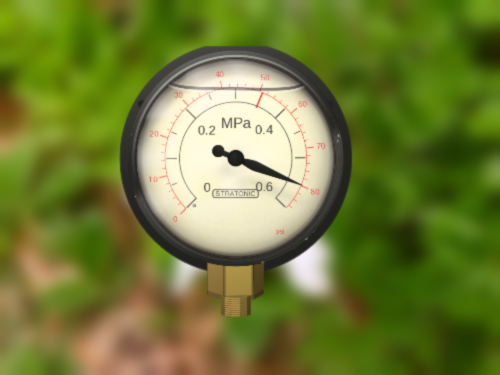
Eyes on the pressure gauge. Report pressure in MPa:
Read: 0.55 MPa
